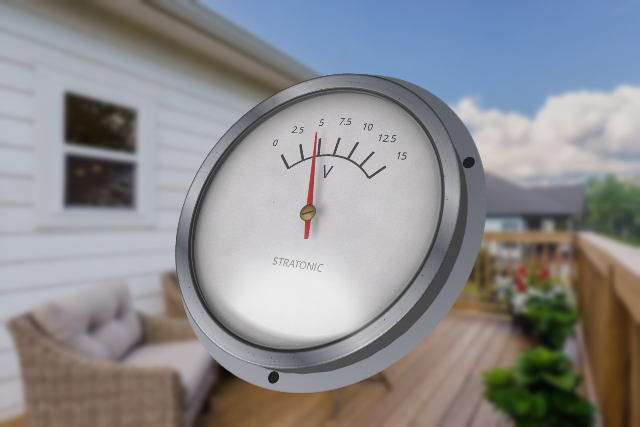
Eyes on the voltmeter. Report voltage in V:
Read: 5 V
